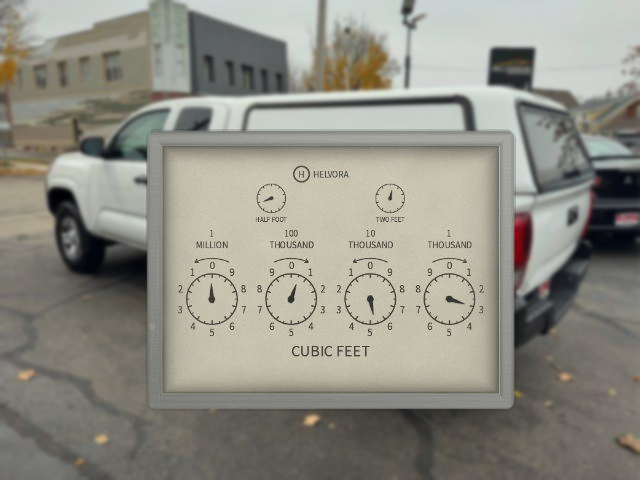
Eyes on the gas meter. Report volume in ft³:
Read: 5300 ft³
